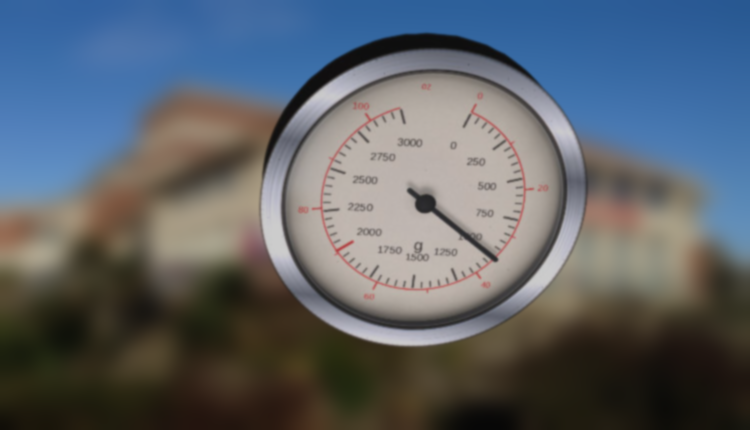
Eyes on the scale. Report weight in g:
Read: 1000 g
